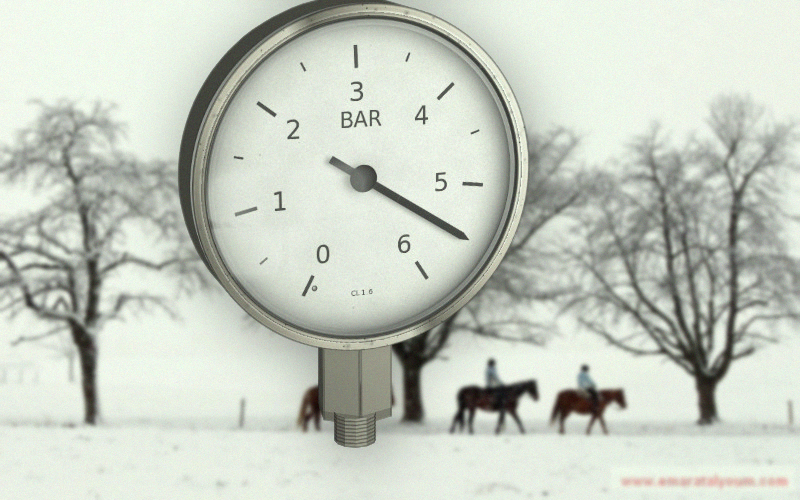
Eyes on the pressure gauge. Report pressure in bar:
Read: 5.5 bar
